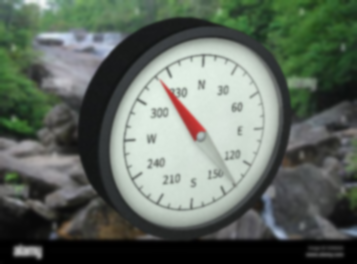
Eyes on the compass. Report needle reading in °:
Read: 320 °
